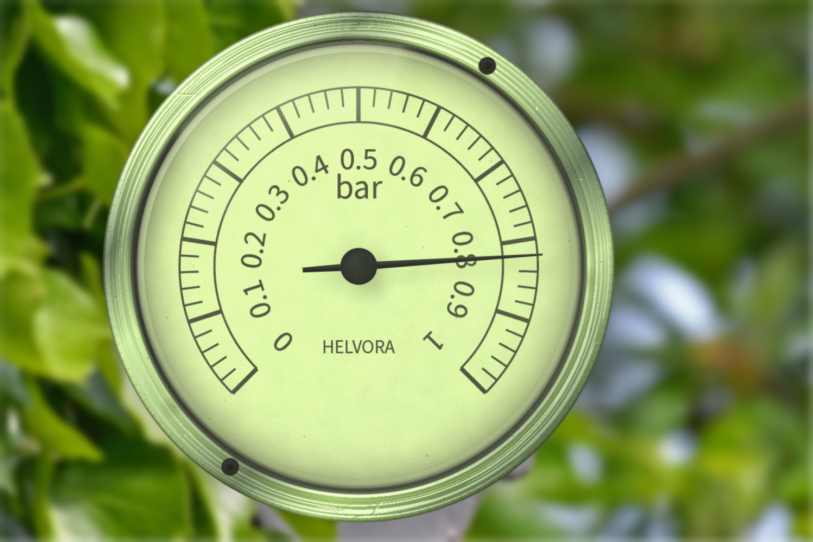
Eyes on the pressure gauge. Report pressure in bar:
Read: 0.82 bar
